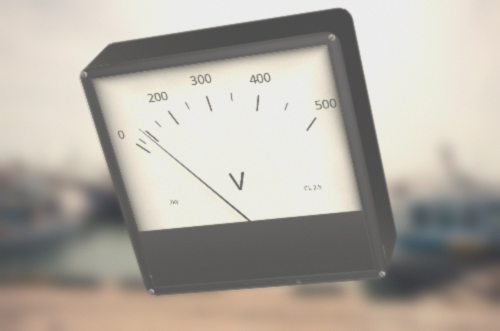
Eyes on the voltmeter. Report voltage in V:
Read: 100 V
